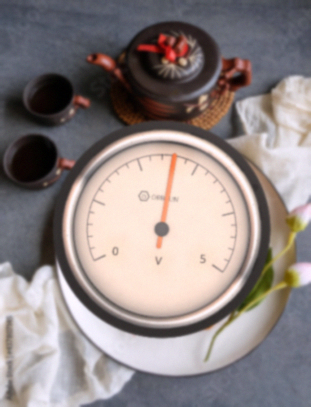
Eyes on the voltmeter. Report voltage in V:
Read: 2.6 V
